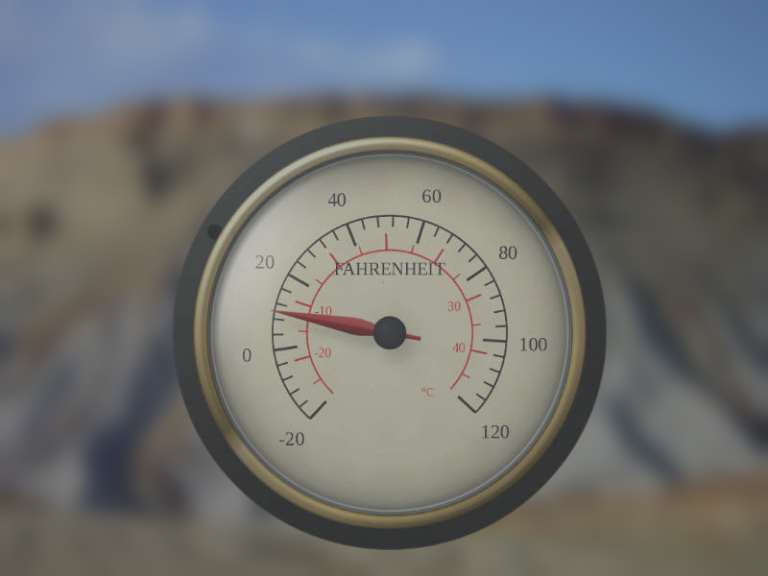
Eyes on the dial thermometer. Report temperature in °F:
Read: 10 °F
